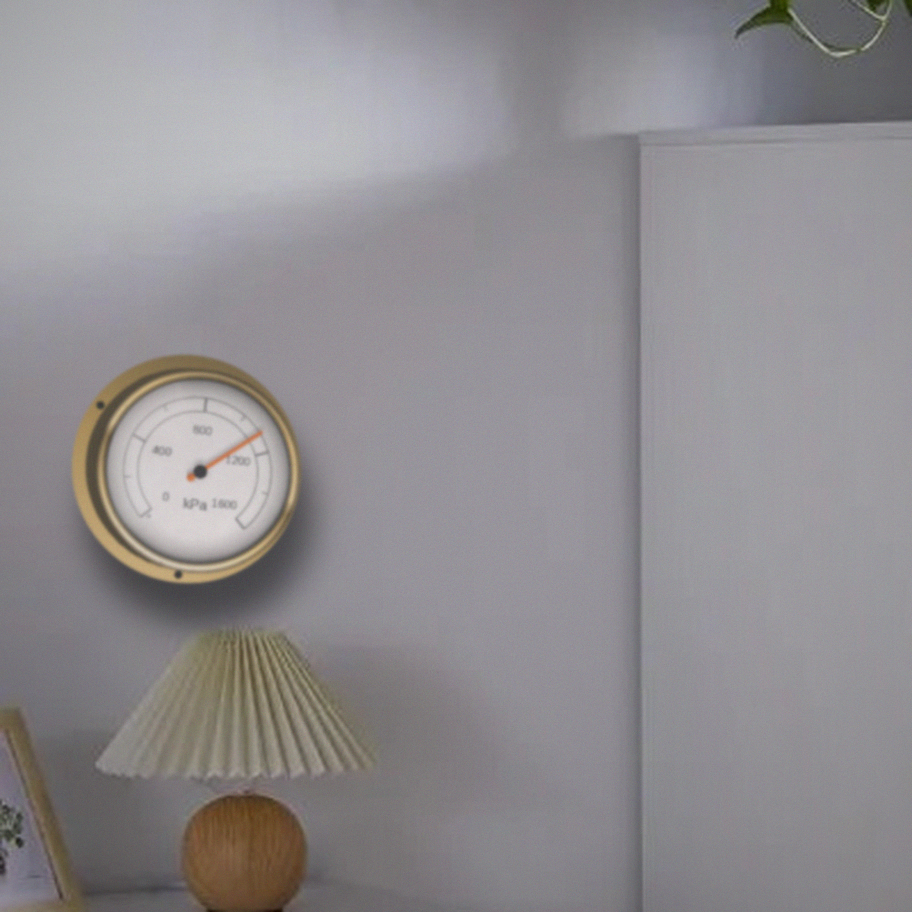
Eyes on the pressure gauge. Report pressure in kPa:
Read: 1100 kPa
